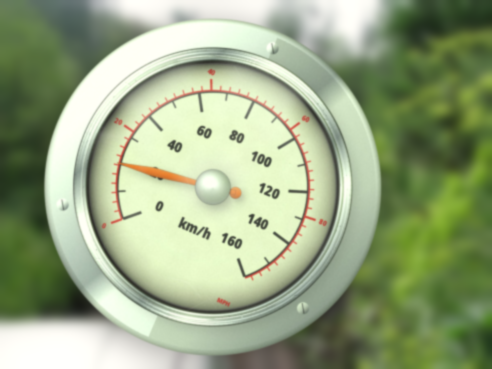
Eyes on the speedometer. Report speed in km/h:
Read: 20 km/h
